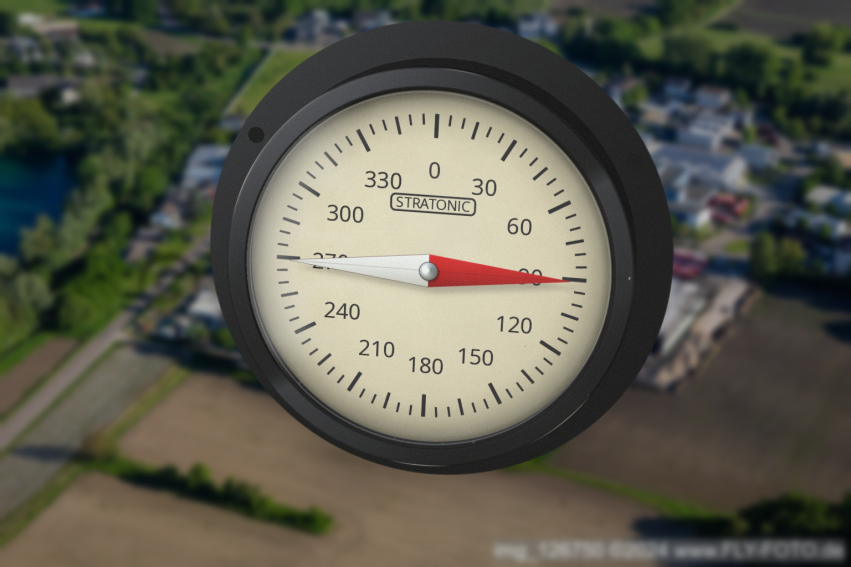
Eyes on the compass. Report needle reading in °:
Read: 90 °
